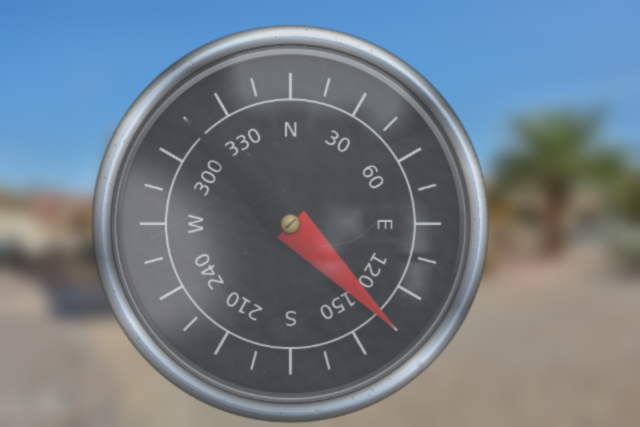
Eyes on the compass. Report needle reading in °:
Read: 135 °
